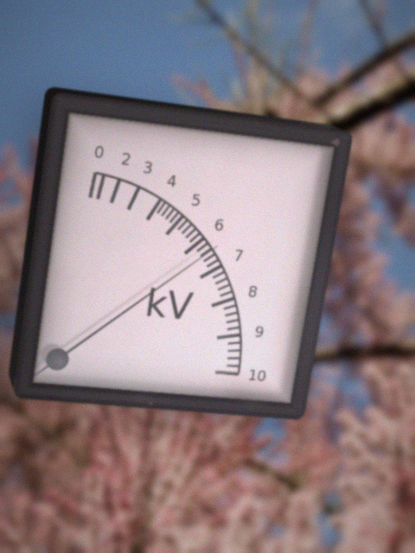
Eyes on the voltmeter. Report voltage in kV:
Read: 6.4 kV
